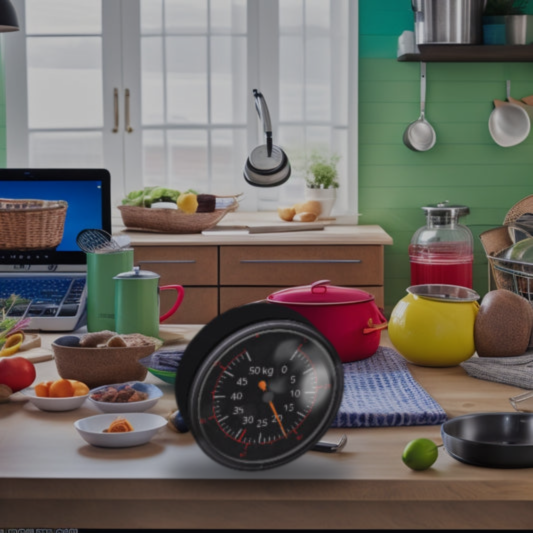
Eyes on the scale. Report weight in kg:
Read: 20 kg
